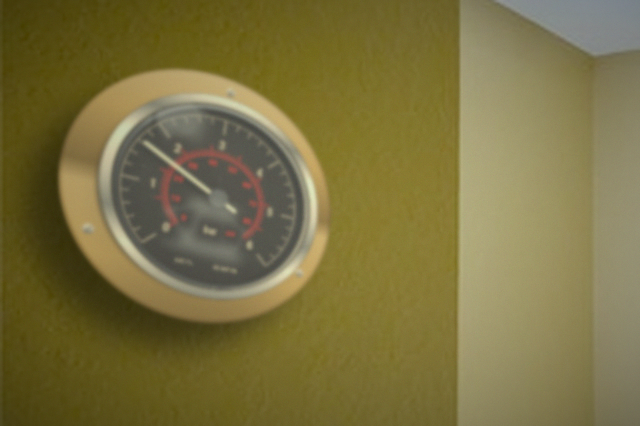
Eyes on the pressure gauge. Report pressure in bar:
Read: 1.6 bar
